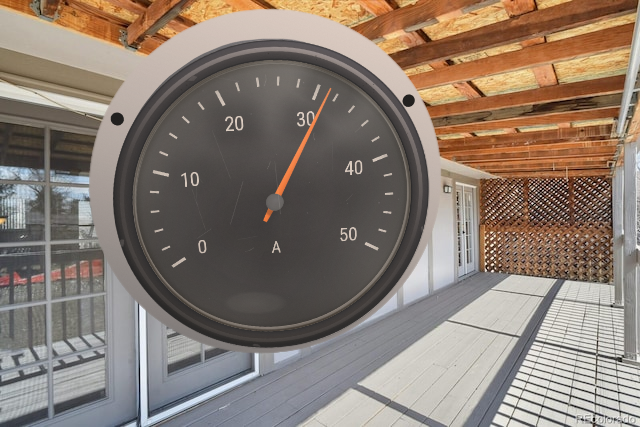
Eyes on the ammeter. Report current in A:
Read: 31 A
